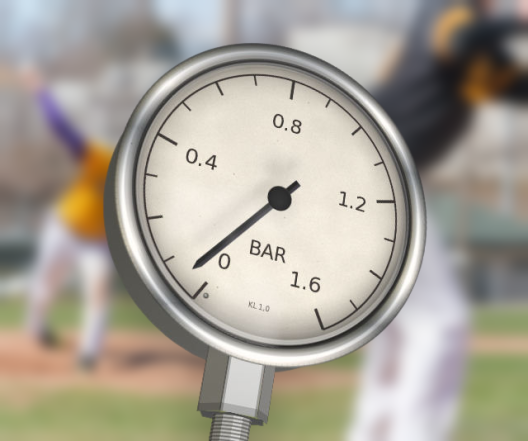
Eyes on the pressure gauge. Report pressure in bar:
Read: 0.05 bar
